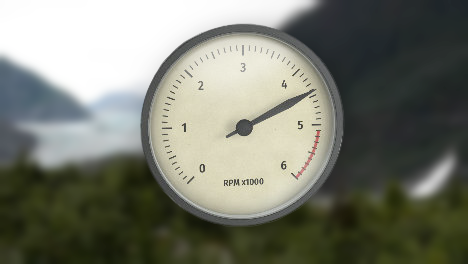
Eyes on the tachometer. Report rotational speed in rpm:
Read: 4400 rpm
